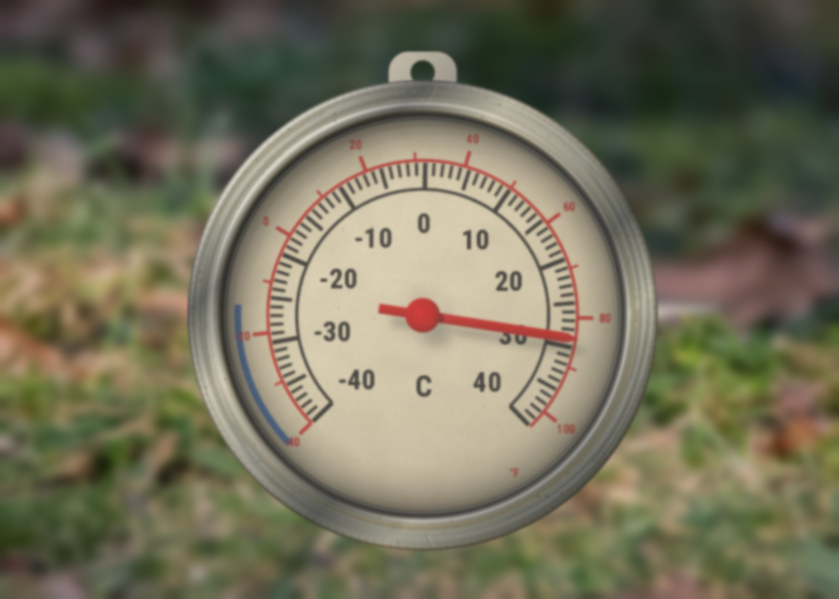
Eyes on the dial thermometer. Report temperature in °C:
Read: 29 °C
